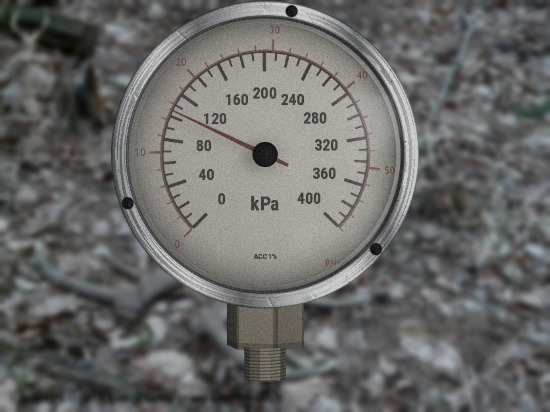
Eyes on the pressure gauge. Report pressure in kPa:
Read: 105 kPa
